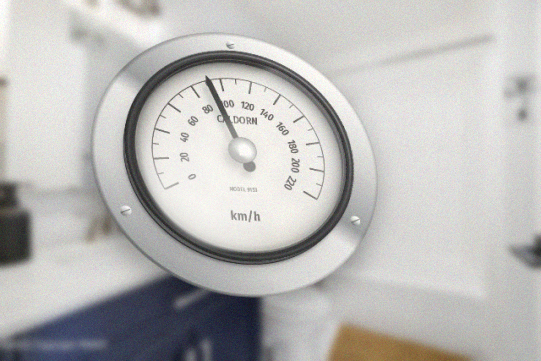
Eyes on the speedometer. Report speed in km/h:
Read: 90 km/h
